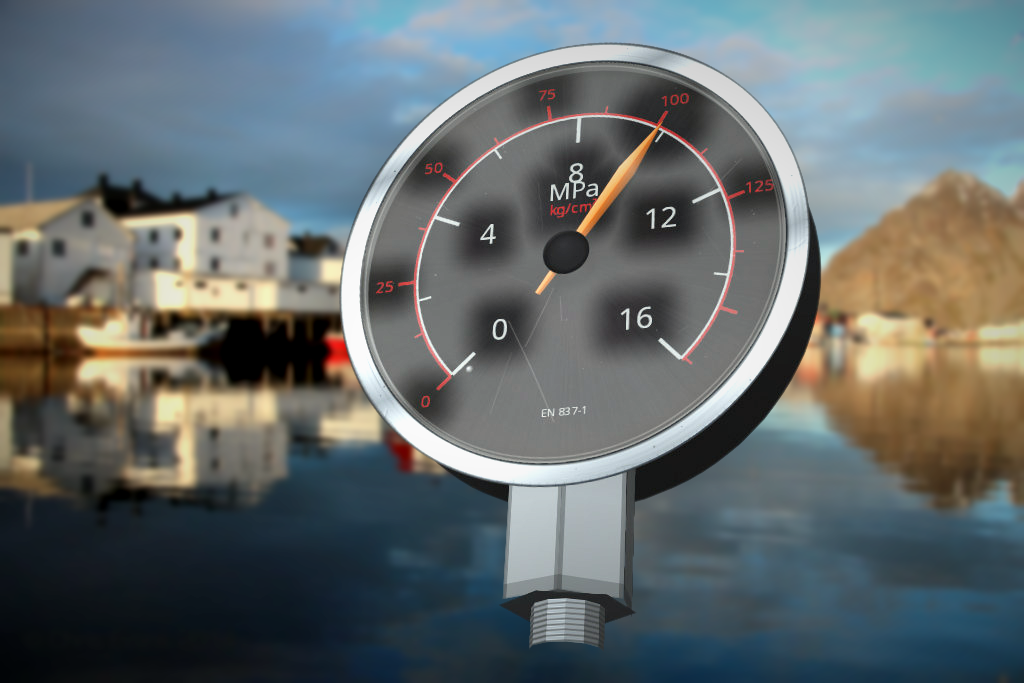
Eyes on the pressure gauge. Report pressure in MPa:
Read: 10 MPa
